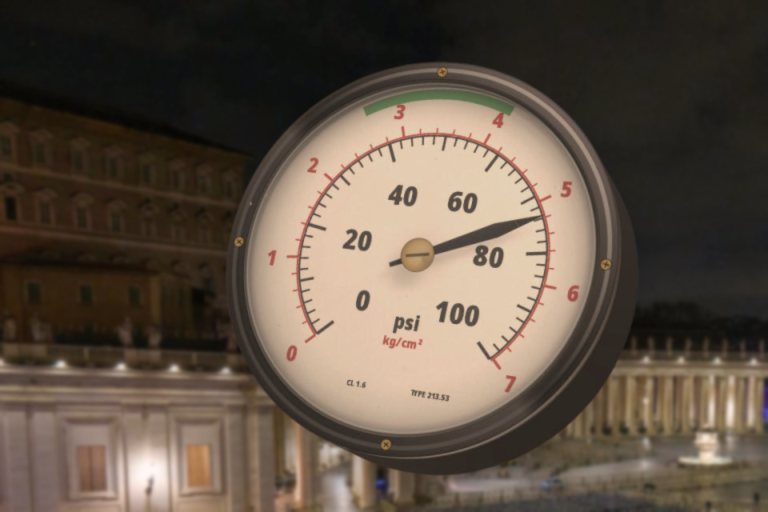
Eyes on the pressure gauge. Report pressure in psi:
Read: 74 psi
